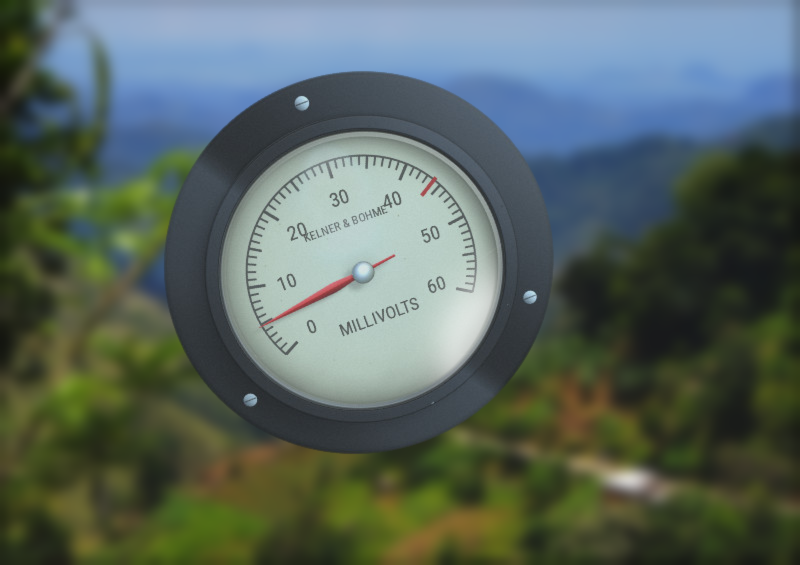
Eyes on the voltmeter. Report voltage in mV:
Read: 5 mV
